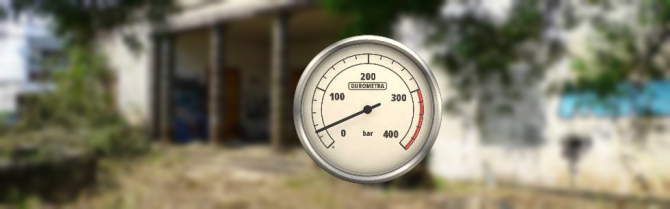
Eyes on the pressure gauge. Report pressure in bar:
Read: 30 bar
